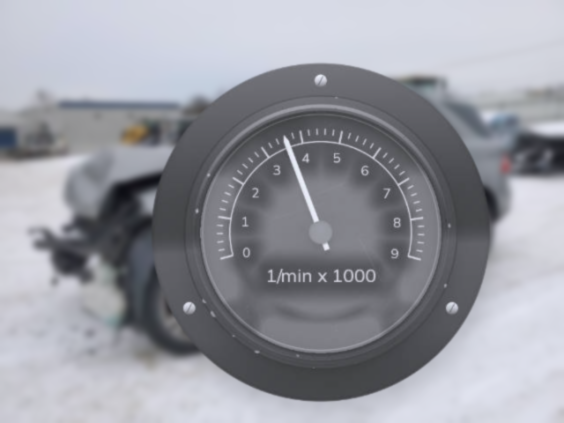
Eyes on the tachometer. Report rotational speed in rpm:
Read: 3600 rpm
